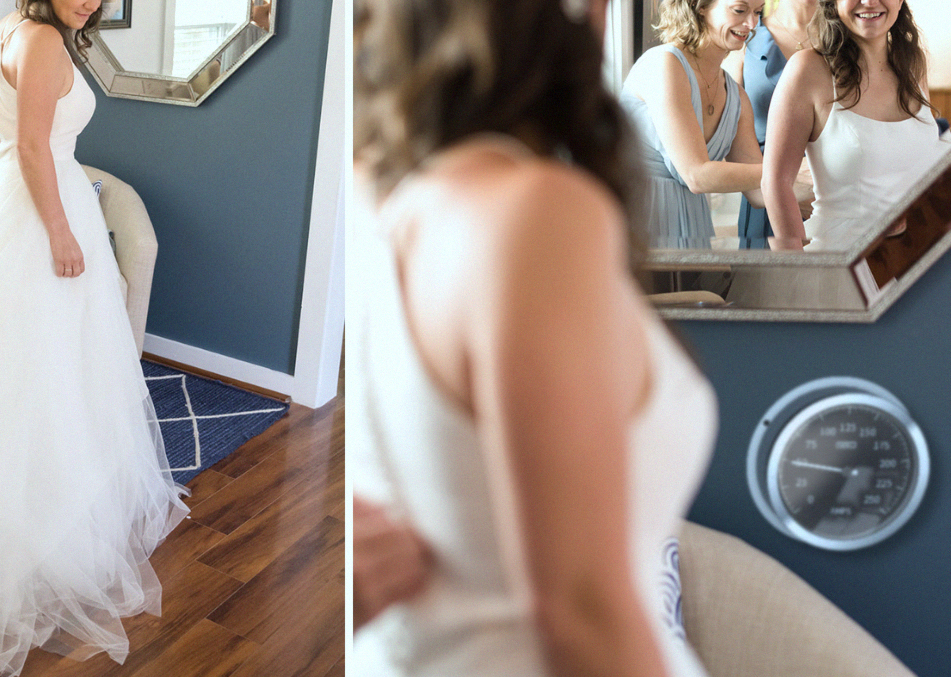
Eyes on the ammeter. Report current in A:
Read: 50 A
